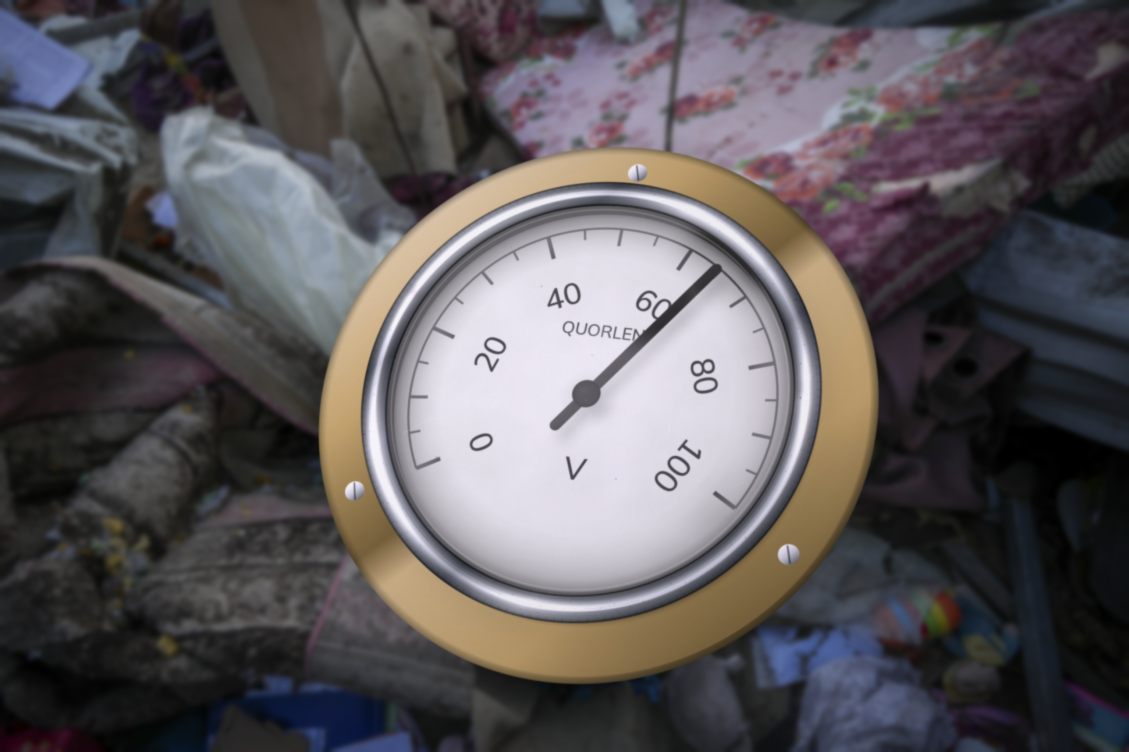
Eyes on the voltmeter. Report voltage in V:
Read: 65 V
